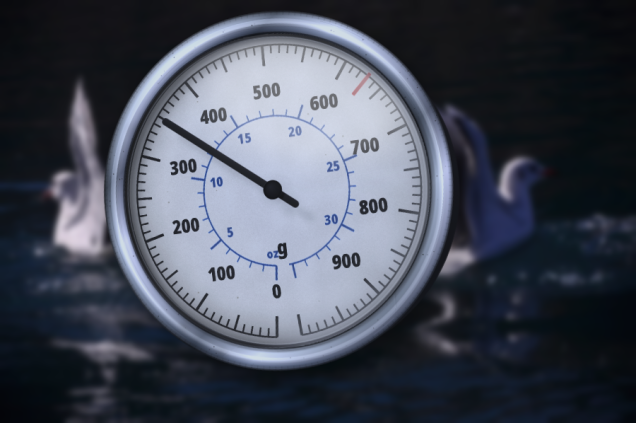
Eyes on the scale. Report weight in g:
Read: 350 g
